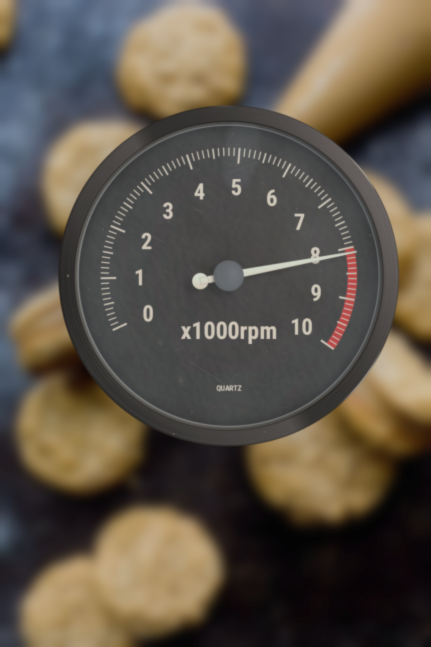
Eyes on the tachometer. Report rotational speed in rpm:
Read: 8100 rpm
